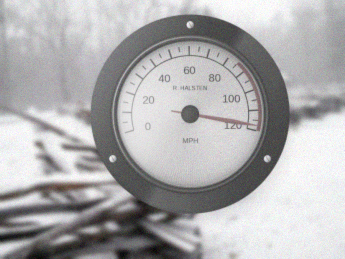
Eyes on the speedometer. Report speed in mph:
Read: 117.5 mph
